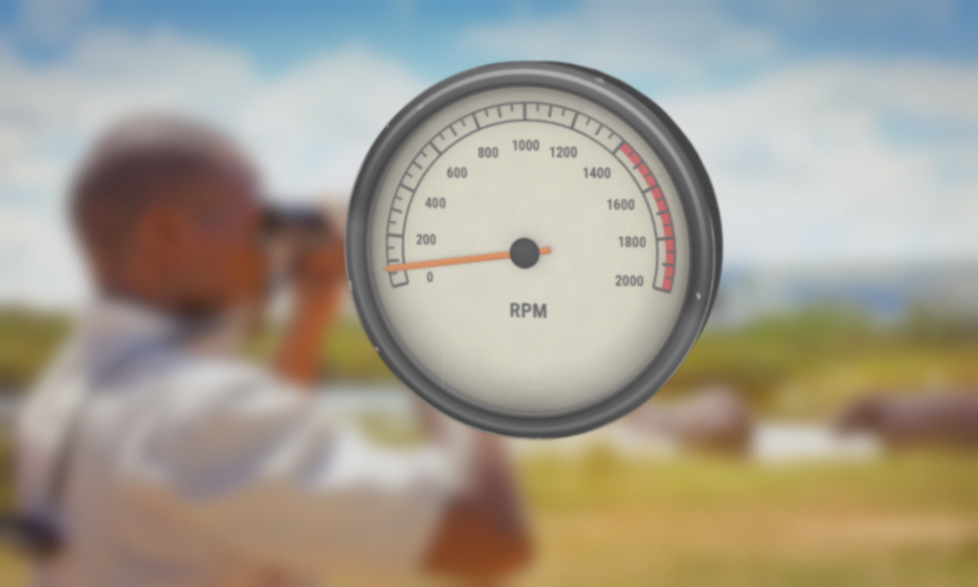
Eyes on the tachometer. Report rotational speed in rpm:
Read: 75 rpm
